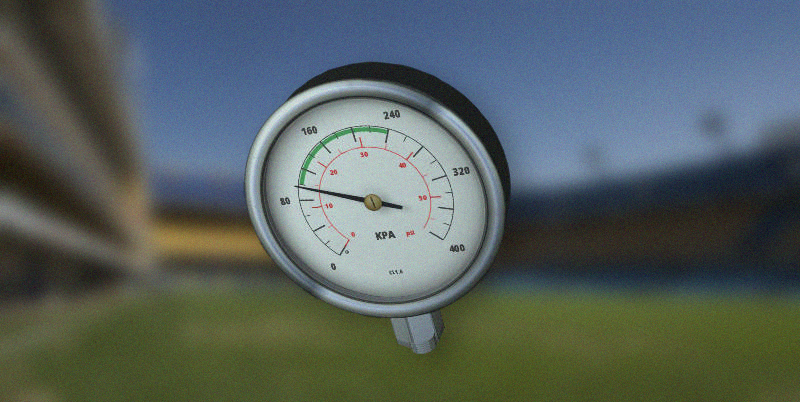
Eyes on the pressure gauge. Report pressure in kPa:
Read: 100 kPa
